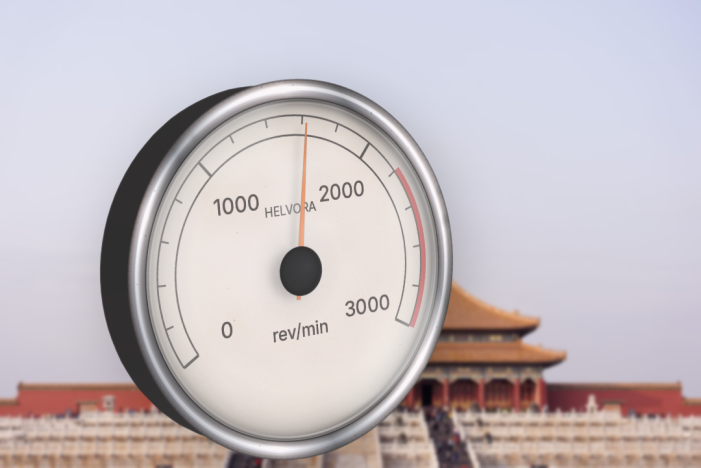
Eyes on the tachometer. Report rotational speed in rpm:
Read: 1600 rpm
